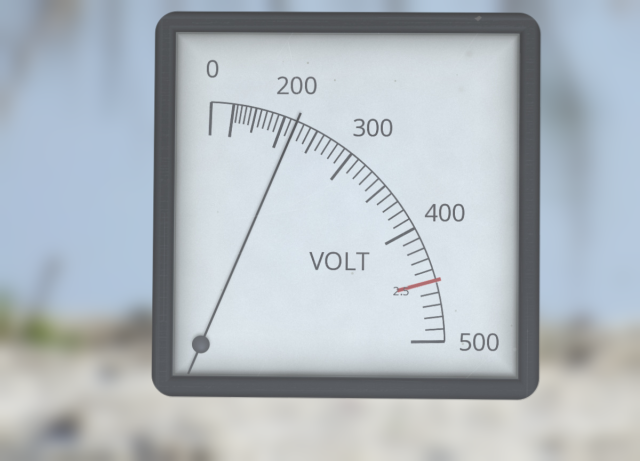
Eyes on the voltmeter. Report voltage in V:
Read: 220 V
